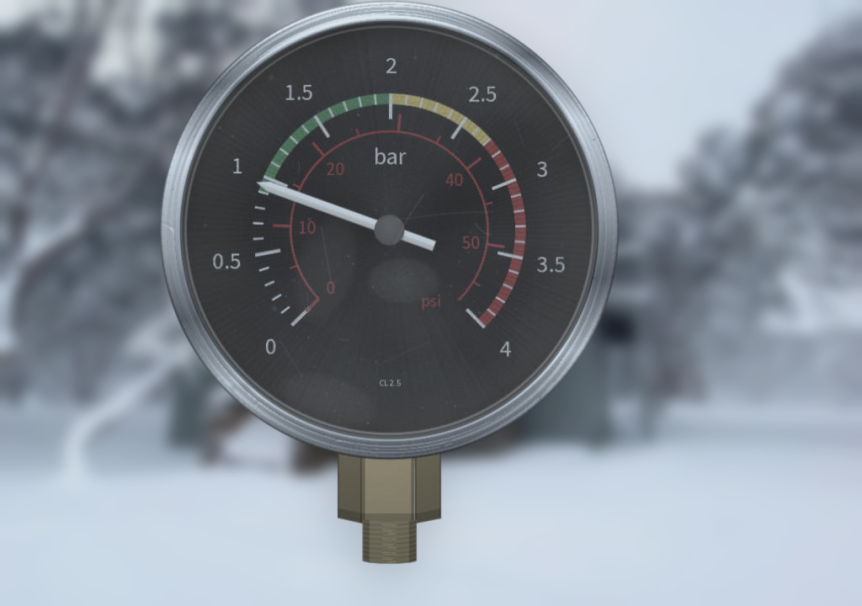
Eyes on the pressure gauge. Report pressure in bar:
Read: 0.95 bar
